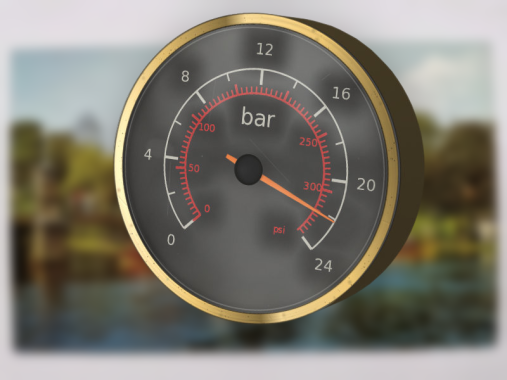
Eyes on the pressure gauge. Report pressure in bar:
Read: 22 bar
